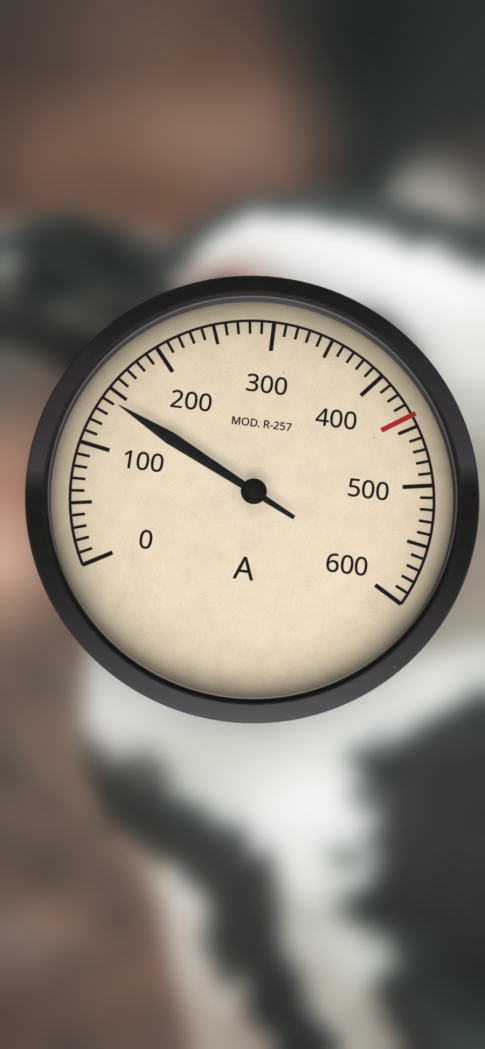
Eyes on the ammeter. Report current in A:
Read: 140 A
